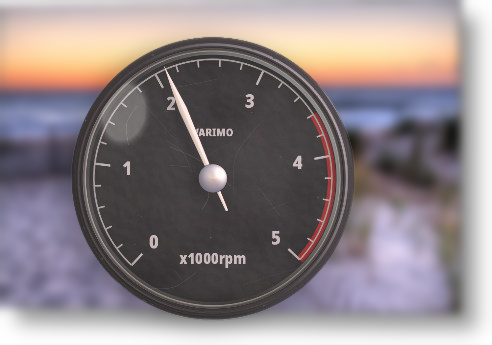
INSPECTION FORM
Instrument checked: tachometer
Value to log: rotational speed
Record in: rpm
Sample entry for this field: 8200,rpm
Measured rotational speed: 2100,rpm
